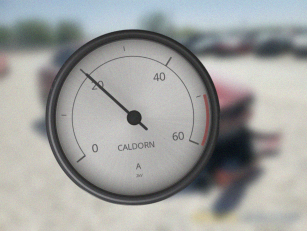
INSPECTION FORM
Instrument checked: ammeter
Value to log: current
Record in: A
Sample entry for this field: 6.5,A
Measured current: 20,A
